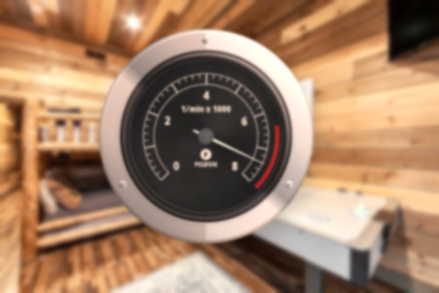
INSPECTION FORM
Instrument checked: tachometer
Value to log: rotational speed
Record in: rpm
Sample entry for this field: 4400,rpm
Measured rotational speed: 7400,rpm
